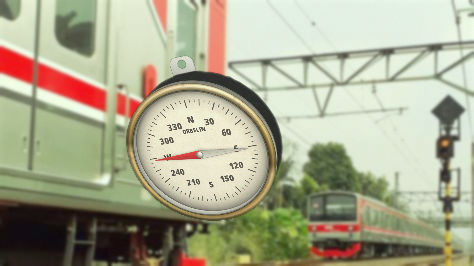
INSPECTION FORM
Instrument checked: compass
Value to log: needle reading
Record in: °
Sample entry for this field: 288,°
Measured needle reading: 270,°
